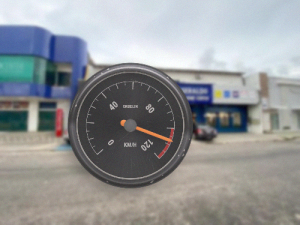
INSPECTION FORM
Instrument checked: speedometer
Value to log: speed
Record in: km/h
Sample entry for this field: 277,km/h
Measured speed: 107.5,km/h
